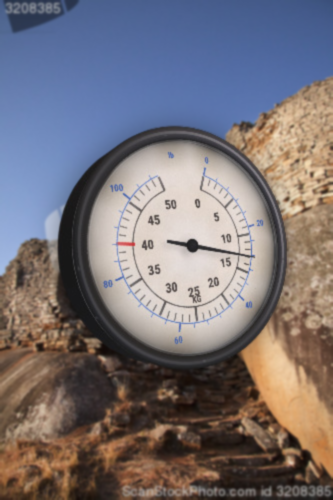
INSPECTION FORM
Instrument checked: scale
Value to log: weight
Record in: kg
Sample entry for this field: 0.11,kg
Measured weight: 13,kg
